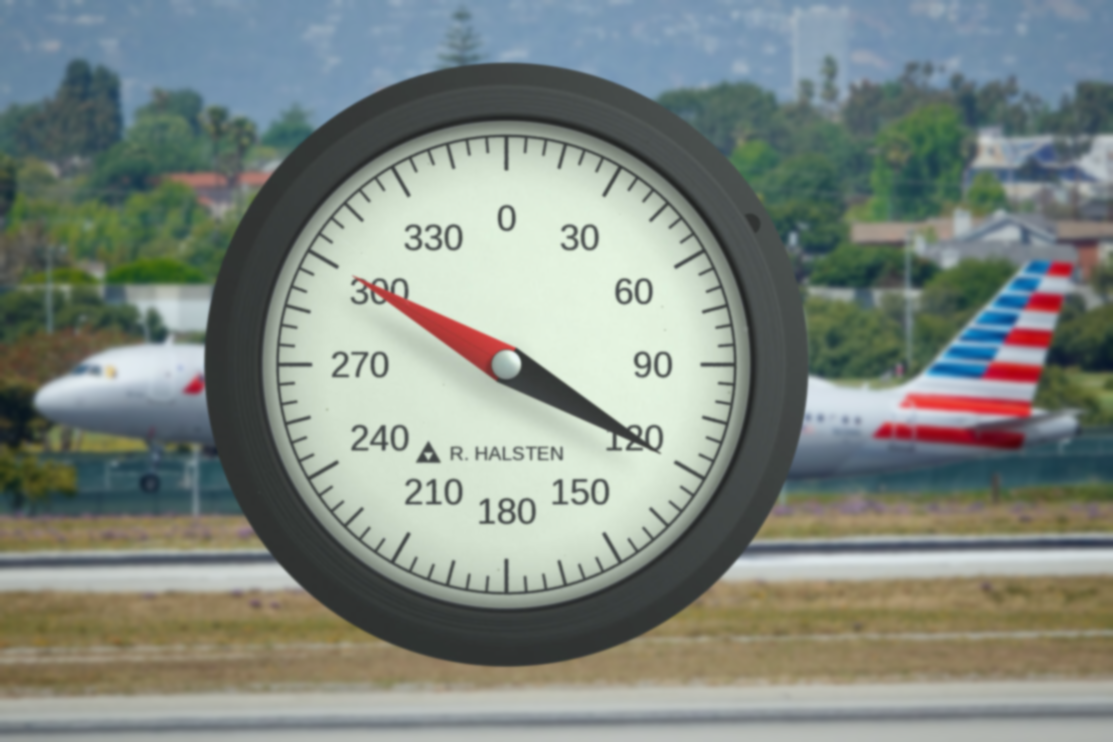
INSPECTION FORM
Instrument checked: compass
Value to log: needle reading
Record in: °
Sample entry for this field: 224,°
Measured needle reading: 300,°
